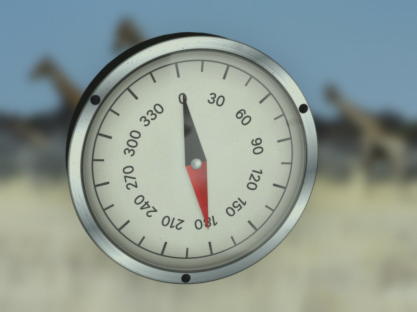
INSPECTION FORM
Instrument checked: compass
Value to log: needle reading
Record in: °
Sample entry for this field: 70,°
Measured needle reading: 180,°
